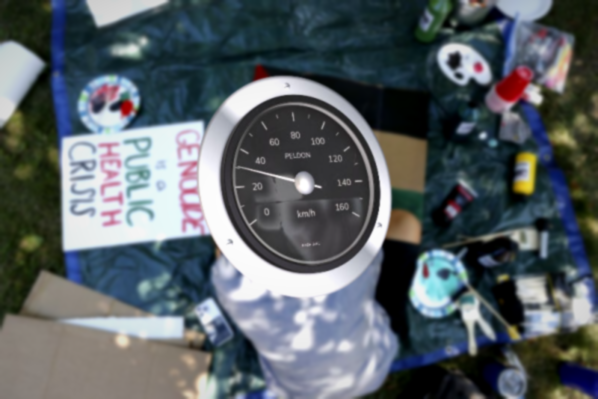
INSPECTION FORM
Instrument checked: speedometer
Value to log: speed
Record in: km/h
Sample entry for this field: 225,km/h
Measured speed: 30,km/h
